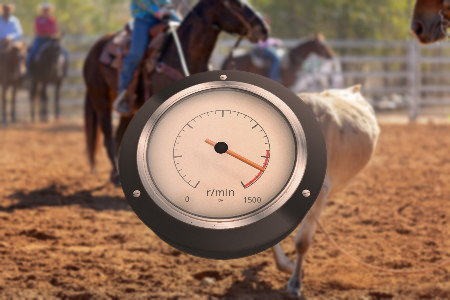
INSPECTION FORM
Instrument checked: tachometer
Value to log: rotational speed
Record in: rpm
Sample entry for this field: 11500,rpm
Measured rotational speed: 1350,rpm
